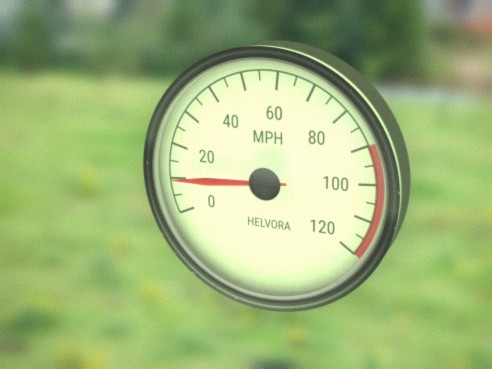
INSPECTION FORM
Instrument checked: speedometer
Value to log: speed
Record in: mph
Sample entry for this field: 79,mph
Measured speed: 10,mph
